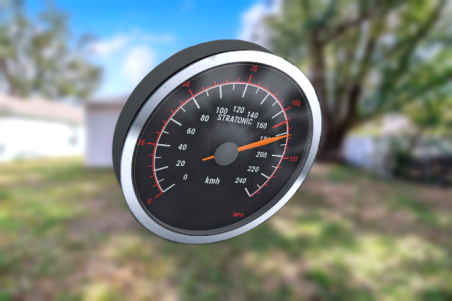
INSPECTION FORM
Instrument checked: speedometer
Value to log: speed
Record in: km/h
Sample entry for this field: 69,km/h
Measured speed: 180,km/h
